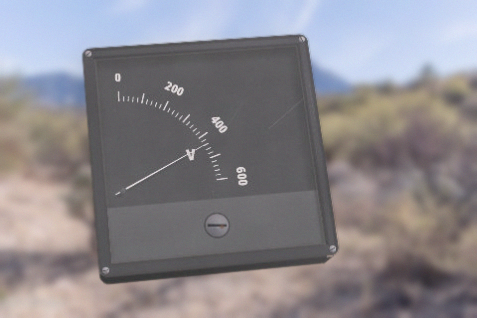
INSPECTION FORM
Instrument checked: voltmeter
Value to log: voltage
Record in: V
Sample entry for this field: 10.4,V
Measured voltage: 440,V
